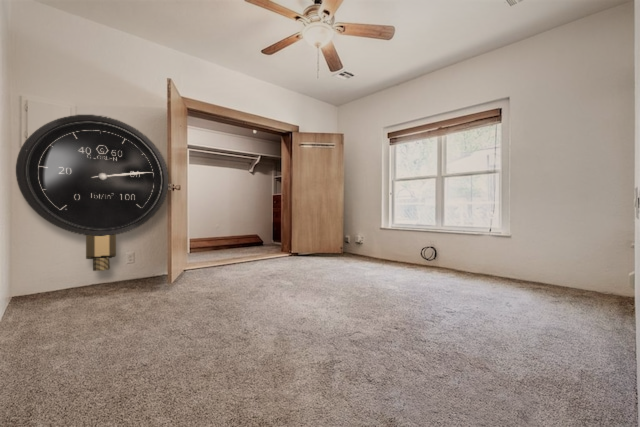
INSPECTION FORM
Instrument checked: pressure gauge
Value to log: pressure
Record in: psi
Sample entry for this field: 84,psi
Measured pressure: 80,psi
